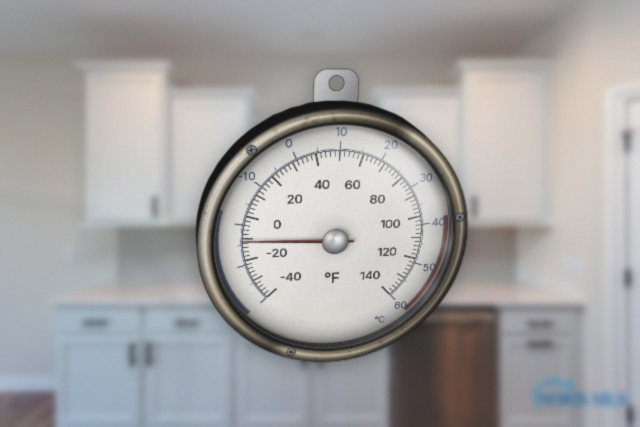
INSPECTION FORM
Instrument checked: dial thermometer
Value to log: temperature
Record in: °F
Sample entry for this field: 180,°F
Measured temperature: -10,°F
